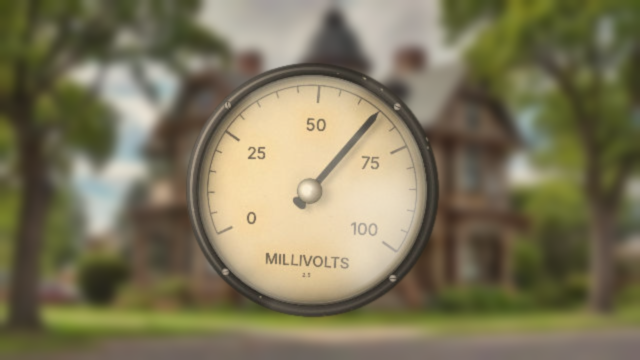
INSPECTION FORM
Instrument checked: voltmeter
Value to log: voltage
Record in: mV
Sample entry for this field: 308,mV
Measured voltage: 65,mV
